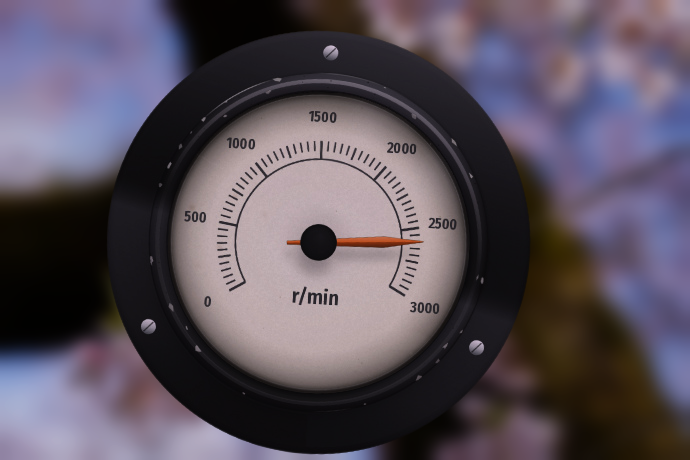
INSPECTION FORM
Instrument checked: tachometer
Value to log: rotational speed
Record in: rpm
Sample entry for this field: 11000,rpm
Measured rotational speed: 2600,rpm
